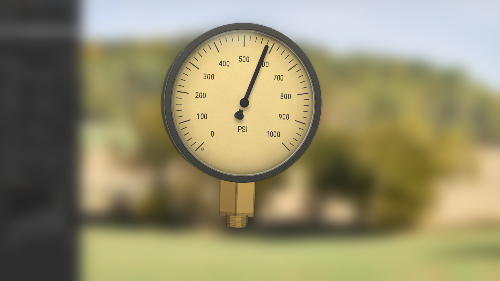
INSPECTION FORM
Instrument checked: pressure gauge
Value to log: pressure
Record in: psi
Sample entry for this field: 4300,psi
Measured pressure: 580,psi
